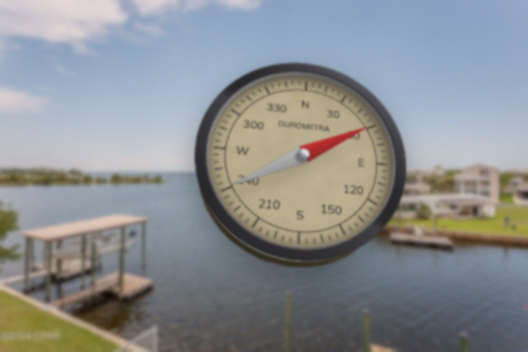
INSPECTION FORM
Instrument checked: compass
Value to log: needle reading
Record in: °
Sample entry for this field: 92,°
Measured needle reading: 60,°
